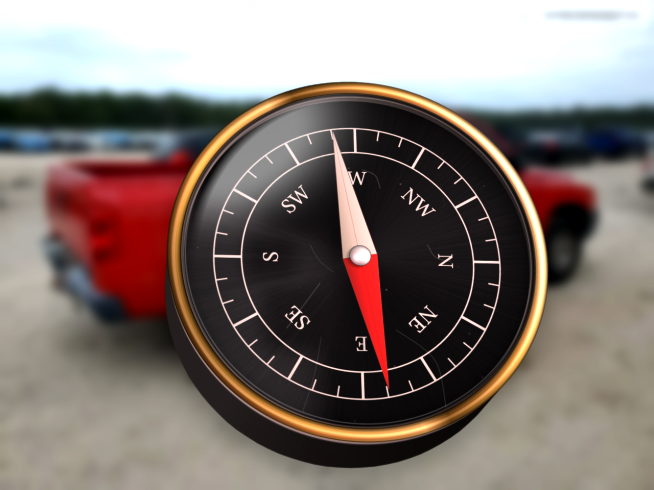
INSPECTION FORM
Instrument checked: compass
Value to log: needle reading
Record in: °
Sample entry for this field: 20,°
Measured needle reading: 80,°
